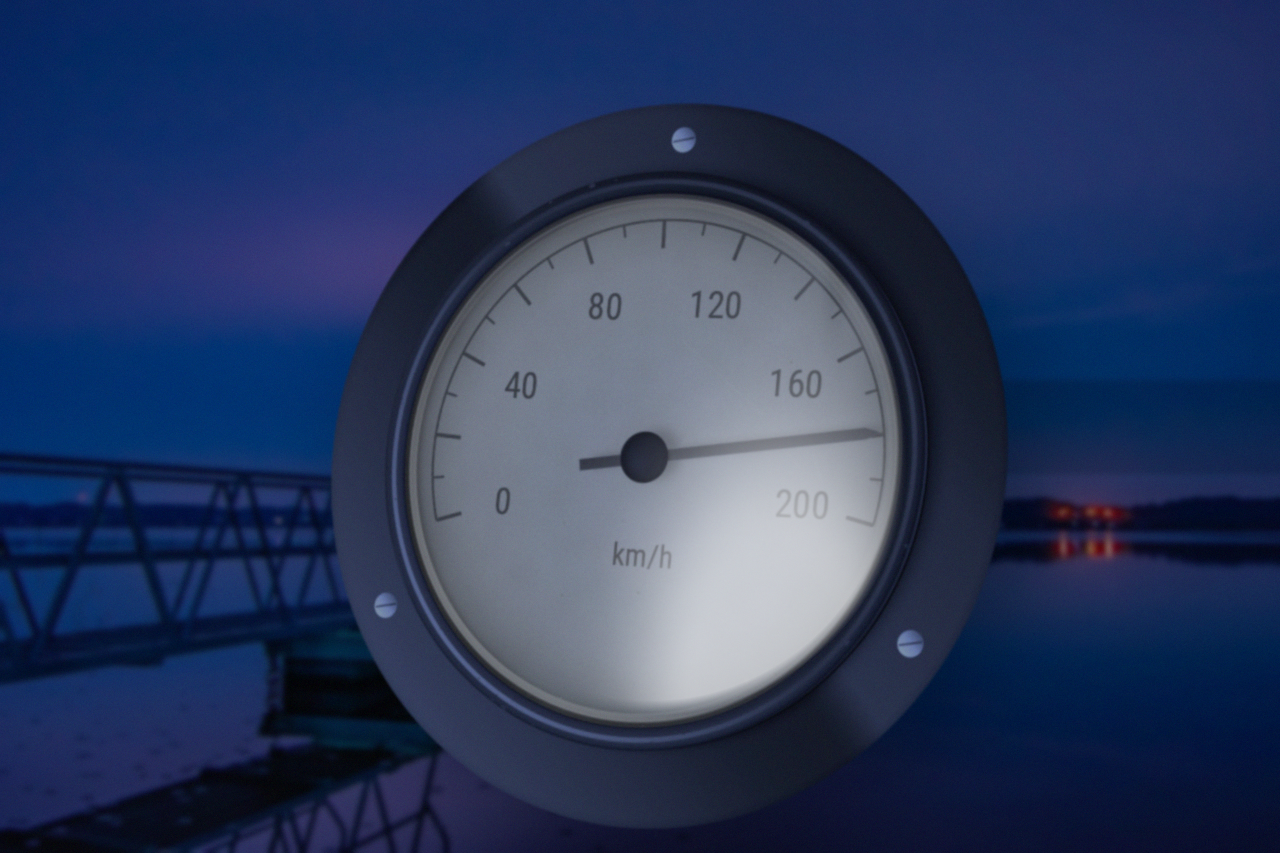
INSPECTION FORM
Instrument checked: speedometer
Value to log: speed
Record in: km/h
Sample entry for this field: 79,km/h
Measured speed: 180,km/h
